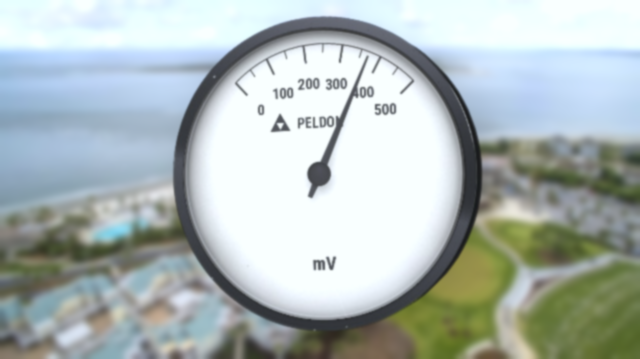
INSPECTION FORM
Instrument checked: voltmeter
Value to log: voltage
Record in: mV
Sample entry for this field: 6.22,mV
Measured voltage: 375,mV
